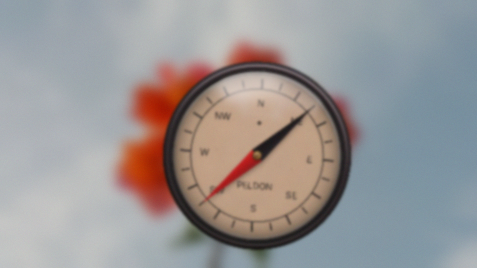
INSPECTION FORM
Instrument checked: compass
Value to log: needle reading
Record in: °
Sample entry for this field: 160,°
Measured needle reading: 225,°
